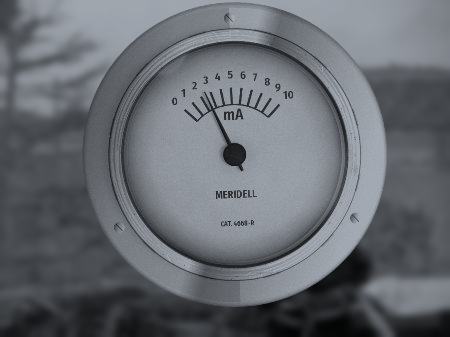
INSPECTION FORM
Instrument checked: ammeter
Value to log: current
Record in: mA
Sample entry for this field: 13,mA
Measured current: 2.5,mA
